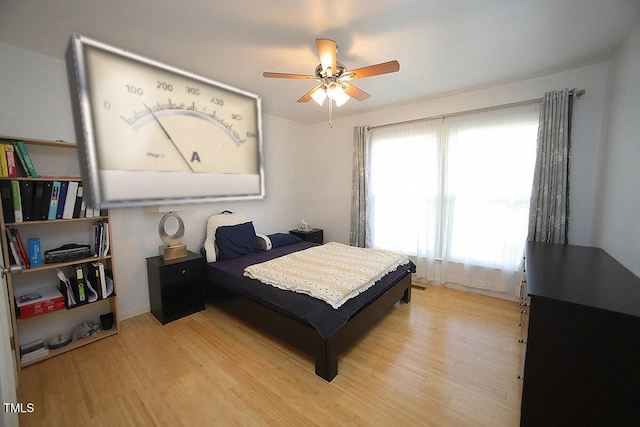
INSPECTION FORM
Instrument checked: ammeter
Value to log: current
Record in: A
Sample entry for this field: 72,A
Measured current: 100,A
